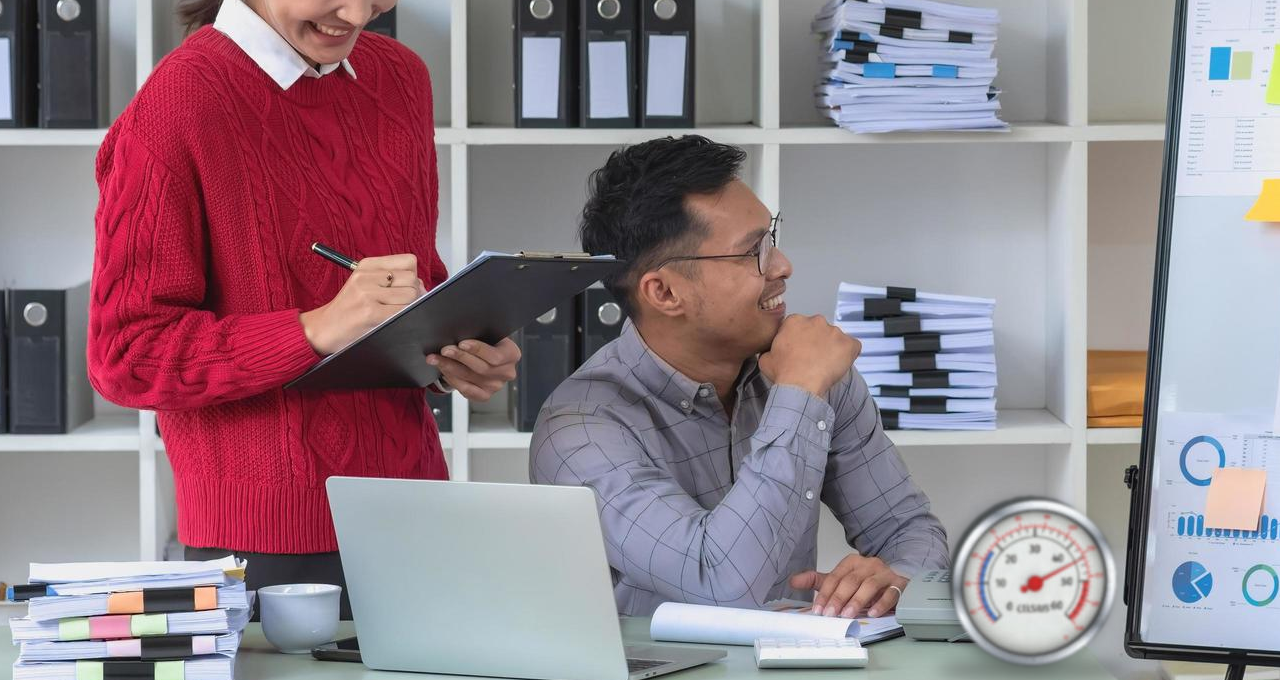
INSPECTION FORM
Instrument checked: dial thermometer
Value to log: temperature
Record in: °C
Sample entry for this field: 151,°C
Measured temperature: 44,°C
